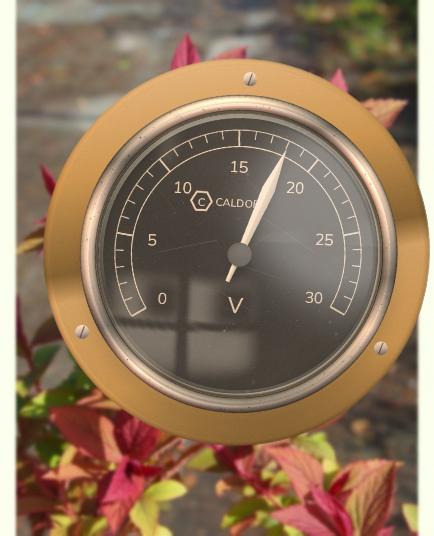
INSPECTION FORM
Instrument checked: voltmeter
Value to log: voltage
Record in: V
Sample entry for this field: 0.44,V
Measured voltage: 18,V
